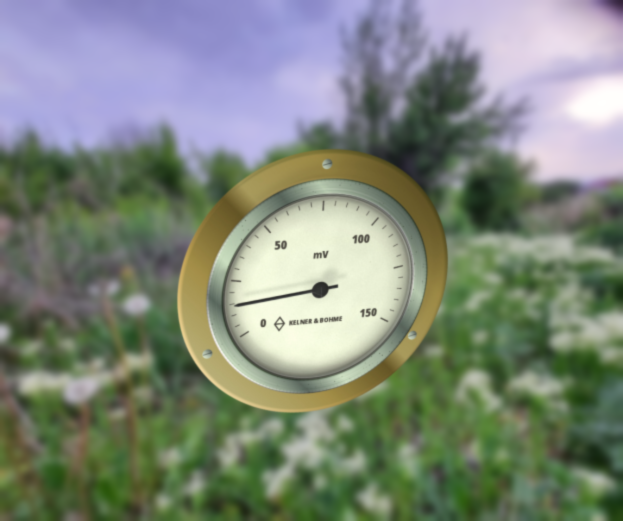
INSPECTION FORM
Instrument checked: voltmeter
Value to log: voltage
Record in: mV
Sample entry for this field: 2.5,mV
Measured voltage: 15,mV
